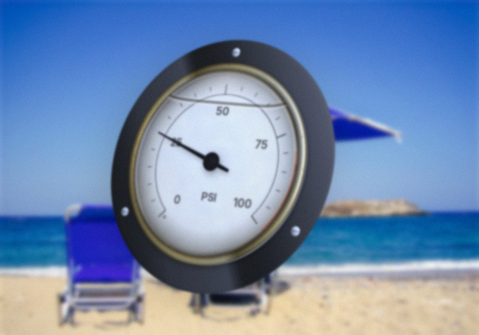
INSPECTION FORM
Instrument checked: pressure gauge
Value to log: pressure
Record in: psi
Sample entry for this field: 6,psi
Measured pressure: 25,psi
